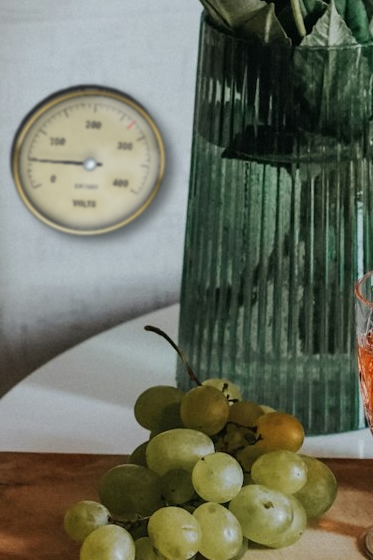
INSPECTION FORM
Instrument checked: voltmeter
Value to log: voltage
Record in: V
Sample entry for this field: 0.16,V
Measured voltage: 50,V
